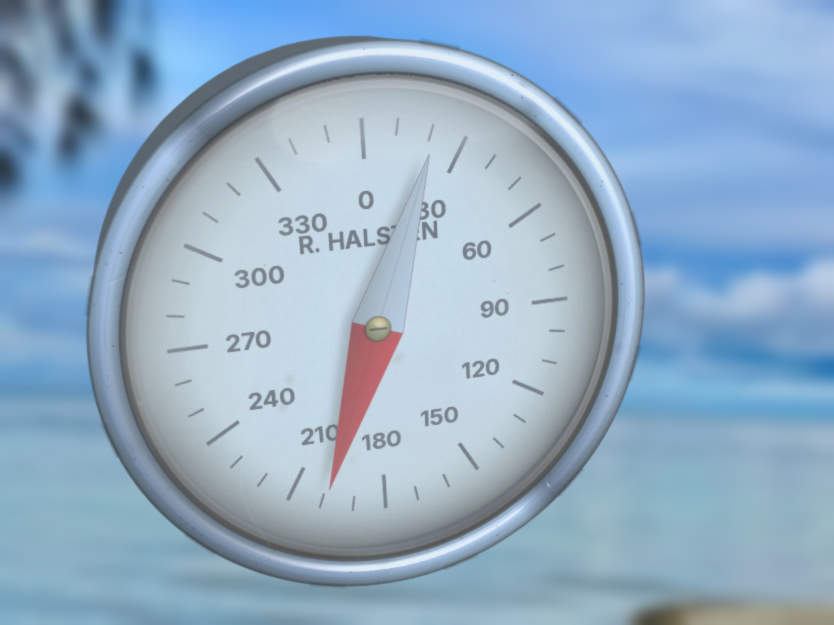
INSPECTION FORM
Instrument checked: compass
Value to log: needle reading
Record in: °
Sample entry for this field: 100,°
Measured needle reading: 200,°
